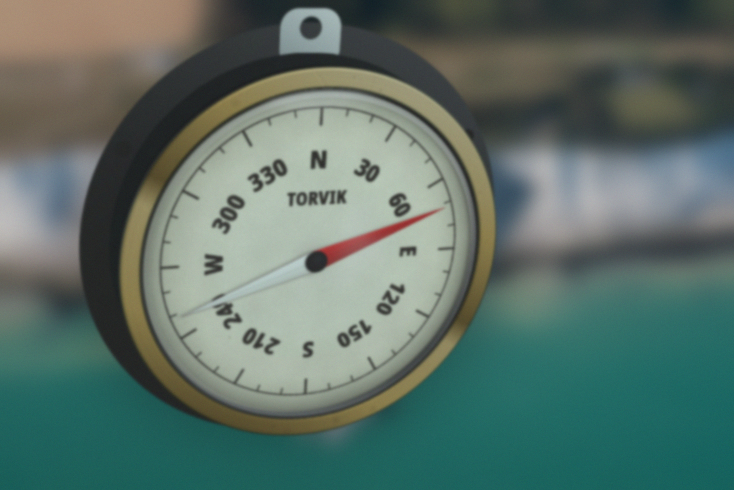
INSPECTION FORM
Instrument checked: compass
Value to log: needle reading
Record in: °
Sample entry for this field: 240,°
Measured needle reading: 70,°
